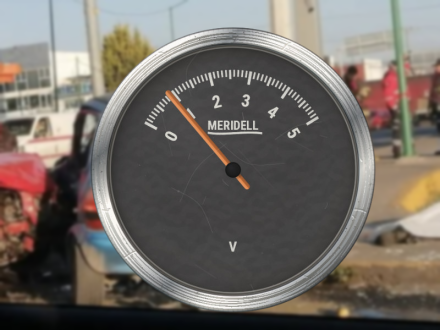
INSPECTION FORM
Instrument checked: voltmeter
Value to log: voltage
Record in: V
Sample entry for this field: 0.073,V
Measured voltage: 0.9,V
